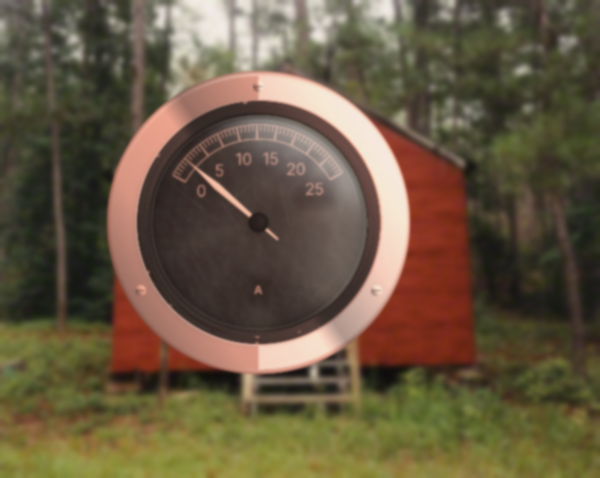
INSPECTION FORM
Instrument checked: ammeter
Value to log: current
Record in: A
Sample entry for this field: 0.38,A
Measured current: 2.5,A
